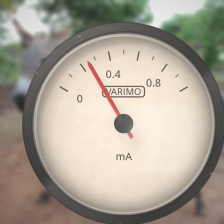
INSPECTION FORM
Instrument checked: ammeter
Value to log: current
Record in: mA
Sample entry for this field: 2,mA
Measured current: 0.25,mA
